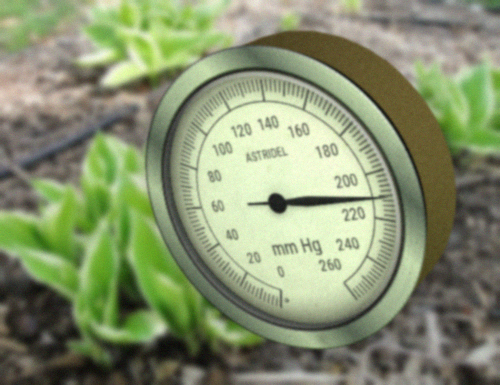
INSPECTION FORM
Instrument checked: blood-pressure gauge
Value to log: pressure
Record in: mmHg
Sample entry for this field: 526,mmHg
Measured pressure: 210,mmHg
